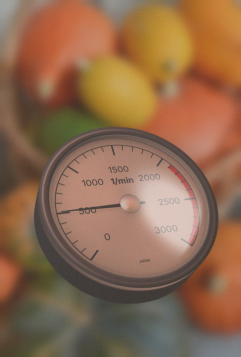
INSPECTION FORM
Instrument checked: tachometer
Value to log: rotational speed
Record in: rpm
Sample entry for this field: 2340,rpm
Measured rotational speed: 500,rpm
